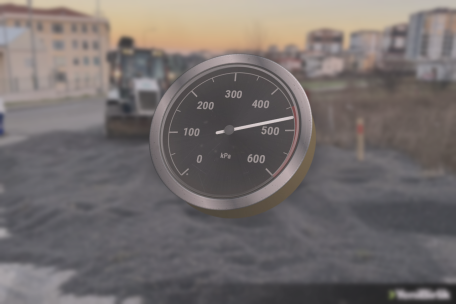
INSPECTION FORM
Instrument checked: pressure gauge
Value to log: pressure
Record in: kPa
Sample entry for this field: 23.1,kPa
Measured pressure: 475,kPa
